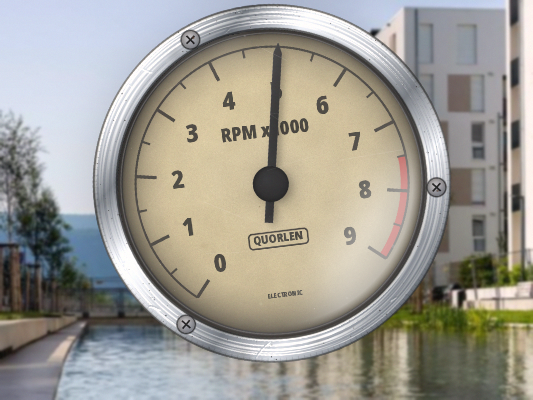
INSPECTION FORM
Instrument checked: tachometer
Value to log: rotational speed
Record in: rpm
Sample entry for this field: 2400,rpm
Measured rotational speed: 5000,rpm
